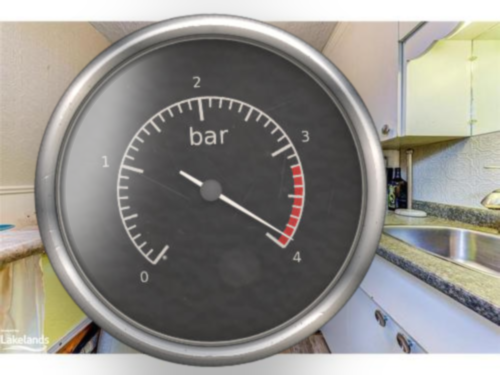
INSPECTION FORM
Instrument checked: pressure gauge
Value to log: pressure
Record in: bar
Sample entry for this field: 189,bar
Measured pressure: 3.9,bar
